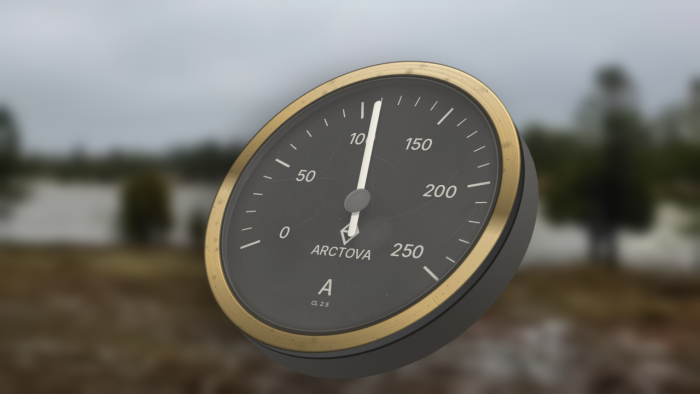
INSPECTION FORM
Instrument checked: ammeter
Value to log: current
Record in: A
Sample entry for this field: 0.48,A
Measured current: 110,A
